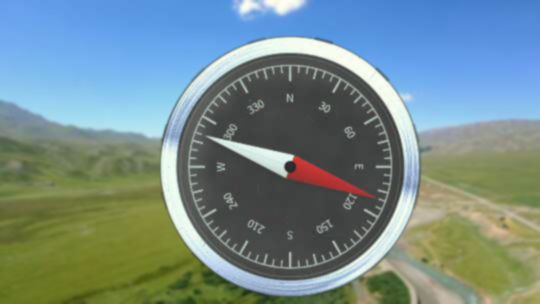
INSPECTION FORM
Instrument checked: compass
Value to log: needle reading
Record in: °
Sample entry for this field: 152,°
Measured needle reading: 110,°
